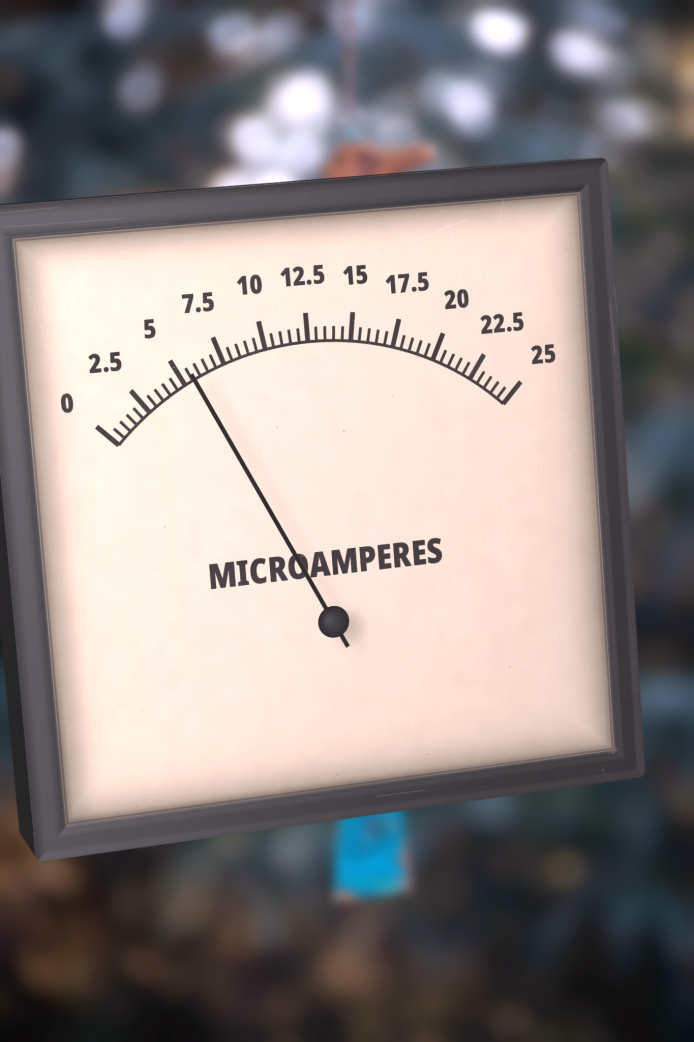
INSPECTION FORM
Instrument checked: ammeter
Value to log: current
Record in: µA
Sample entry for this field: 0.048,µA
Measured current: 5.5,µA
